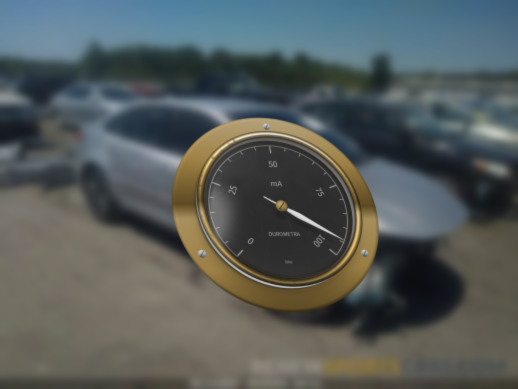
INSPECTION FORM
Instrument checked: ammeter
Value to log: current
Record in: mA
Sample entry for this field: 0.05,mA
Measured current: 95,mA
